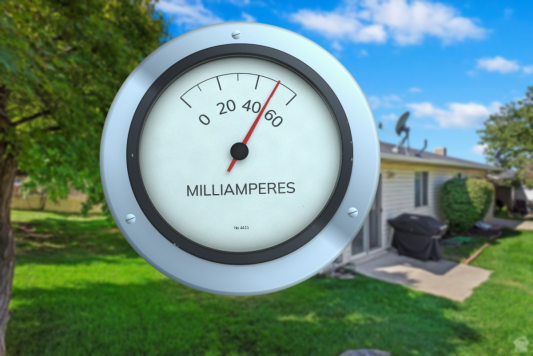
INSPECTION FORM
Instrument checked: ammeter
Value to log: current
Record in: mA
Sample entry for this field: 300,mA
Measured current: 50,mA
